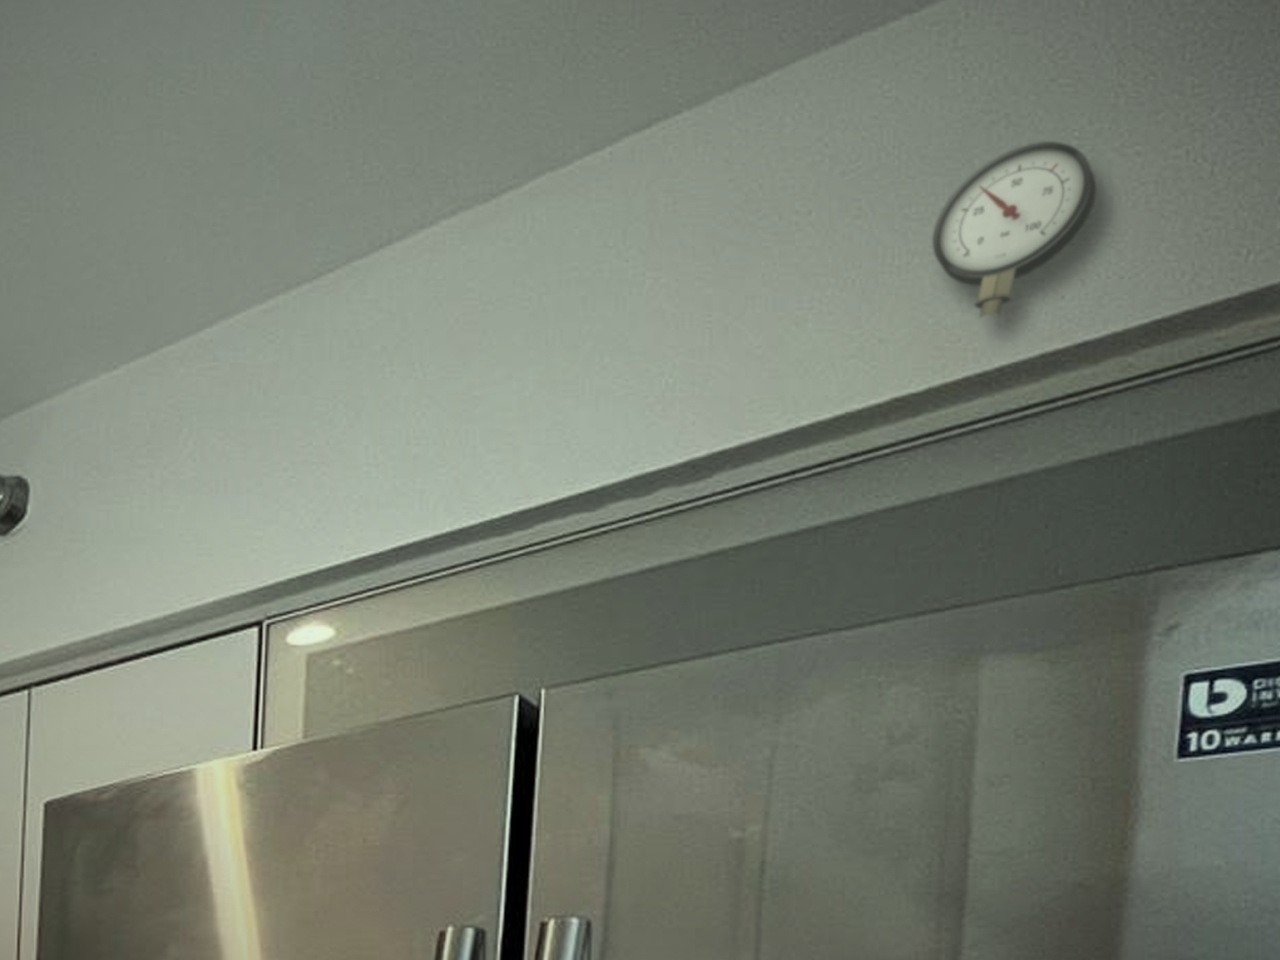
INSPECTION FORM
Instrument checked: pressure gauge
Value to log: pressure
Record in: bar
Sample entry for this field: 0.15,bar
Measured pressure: 35,bar
